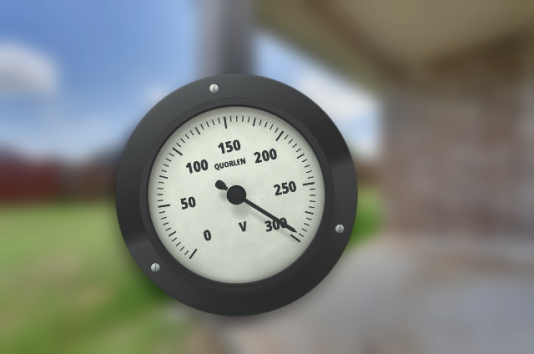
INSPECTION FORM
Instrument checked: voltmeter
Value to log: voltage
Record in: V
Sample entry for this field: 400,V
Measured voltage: 295,V
